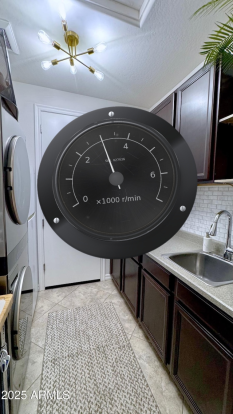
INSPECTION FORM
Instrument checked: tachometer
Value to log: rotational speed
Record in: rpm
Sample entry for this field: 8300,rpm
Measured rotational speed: 3000,rpm
